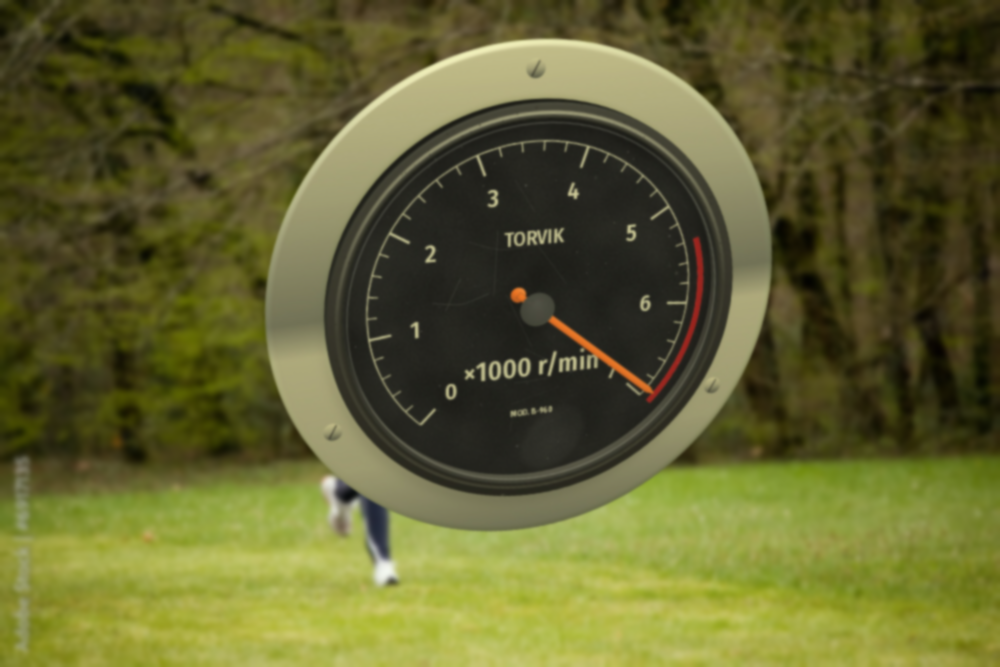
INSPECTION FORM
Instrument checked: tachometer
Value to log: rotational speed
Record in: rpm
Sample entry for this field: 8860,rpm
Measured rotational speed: 6900,rpm
